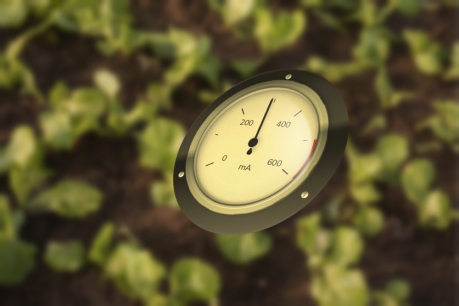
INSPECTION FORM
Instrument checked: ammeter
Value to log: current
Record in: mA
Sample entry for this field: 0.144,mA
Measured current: 300,mA
